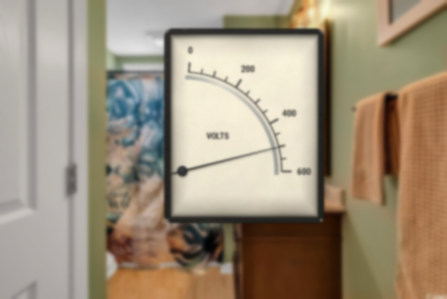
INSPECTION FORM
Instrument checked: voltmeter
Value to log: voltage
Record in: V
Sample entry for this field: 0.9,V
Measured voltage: 500,V
